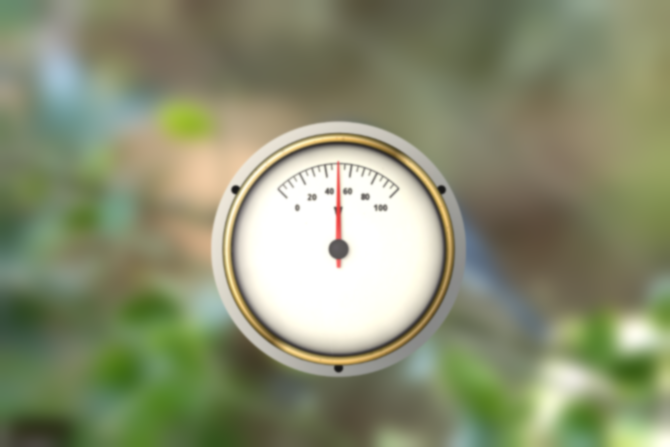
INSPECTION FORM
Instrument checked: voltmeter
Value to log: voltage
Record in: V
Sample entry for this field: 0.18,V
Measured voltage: 50,V
